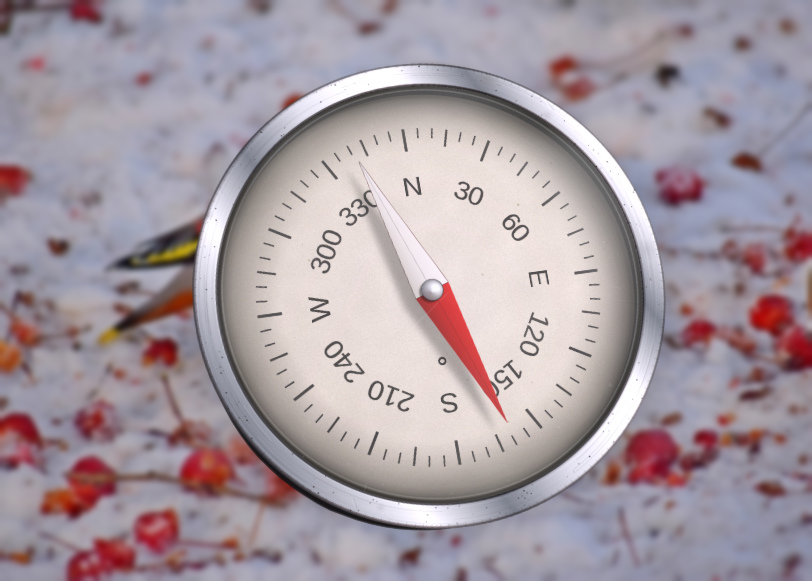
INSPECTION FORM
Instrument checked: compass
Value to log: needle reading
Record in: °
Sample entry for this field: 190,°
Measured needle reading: 160,°
